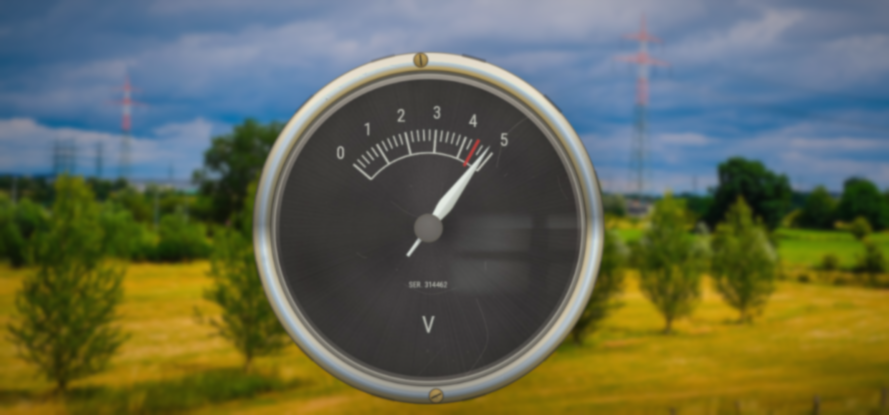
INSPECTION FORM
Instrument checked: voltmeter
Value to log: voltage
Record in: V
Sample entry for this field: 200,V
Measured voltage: 4.8,V
